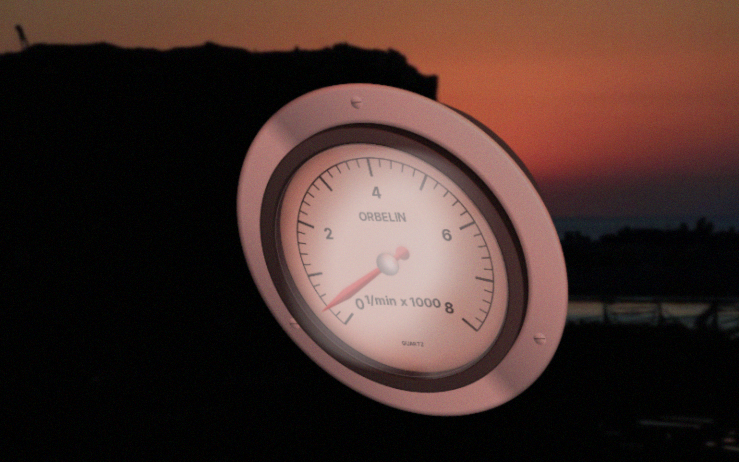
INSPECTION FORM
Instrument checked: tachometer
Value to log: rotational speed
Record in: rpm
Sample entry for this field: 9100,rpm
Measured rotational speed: 400,rpm
